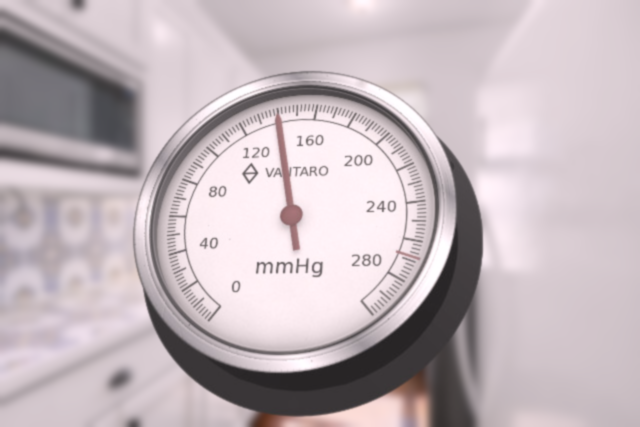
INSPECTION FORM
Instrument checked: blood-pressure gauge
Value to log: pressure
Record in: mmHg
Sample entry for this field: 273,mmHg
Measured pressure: 140,mmHg
